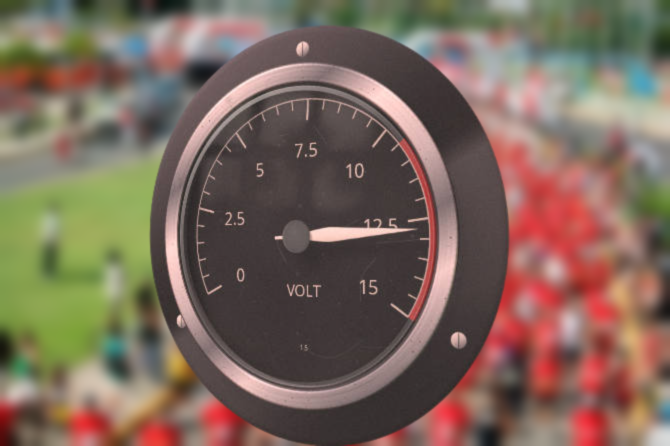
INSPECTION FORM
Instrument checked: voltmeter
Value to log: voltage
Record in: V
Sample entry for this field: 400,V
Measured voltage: 12.75,V
